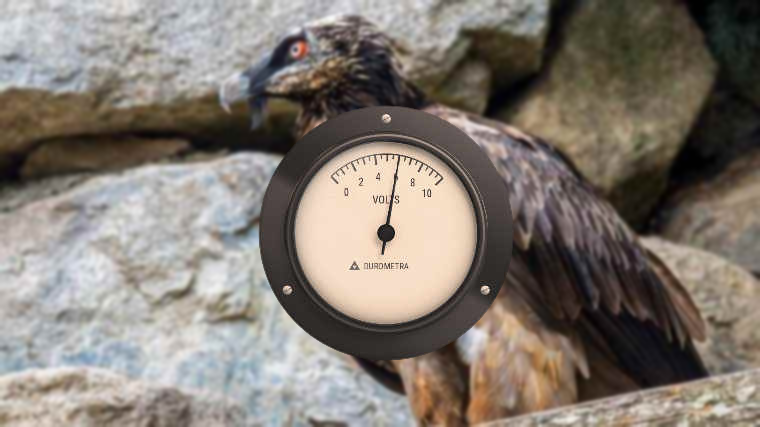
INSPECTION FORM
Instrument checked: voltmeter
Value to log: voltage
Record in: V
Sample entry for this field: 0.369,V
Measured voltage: 6,V
